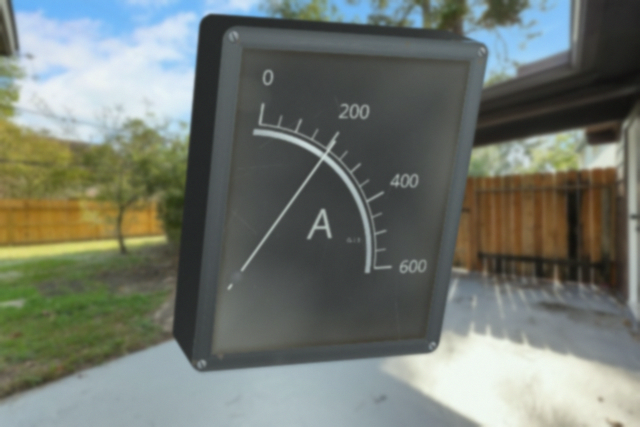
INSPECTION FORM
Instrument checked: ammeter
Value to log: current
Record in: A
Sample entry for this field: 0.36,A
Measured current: 200,A
